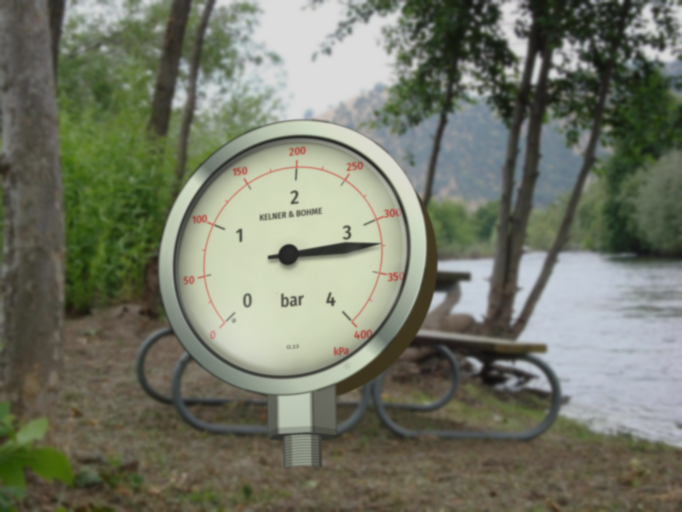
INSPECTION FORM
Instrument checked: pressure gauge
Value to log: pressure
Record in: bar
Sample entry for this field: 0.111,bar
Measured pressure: 3.25,bar
